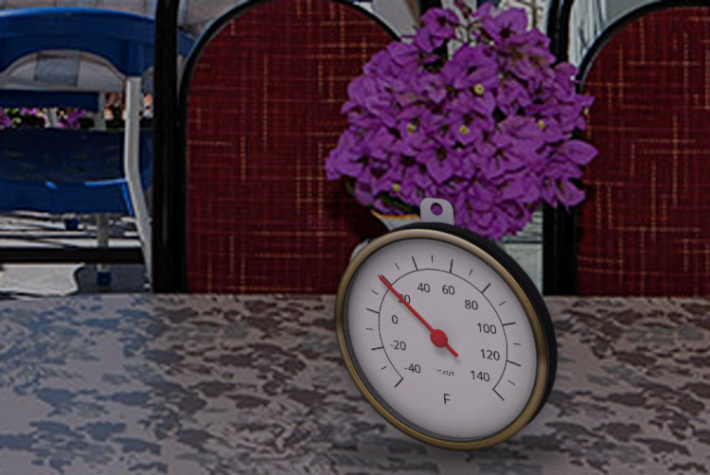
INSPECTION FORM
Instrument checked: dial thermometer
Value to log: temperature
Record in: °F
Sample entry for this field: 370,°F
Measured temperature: 20,°F
